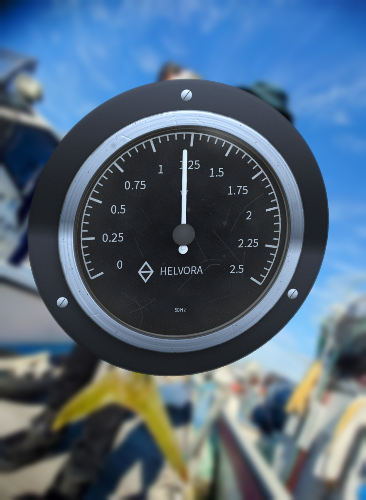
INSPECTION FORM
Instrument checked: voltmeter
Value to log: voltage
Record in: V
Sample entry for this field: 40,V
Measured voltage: 1.2,V
